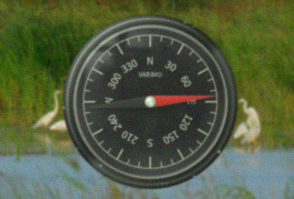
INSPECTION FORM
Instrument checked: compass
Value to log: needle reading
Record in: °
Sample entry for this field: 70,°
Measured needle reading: 85,°
